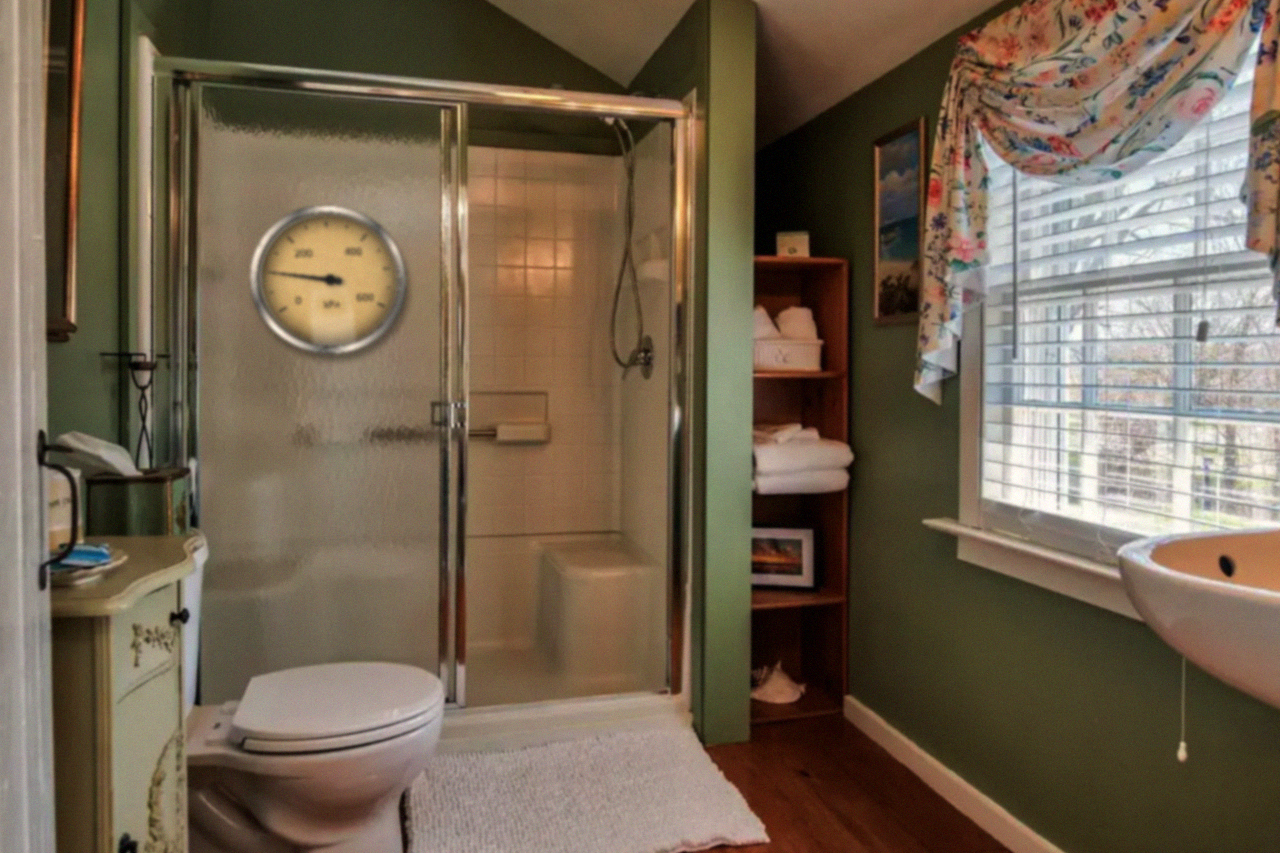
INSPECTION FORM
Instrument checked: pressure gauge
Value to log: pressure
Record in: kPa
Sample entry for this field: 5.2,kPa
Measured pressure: 100,kPa
